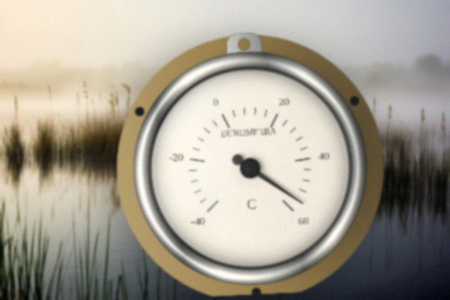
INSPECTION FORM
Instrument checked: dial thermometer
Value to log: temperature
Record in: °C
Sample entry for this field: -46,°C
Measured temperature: 56,°C
